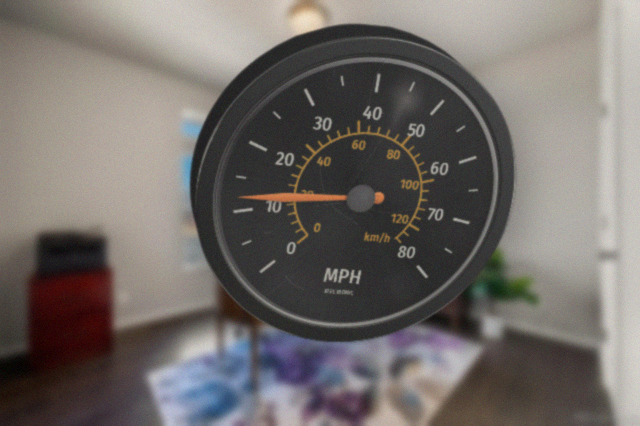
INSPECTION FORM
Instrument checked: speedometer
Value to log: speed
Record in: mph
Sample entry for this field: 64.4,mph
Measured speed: 12.5,mph
